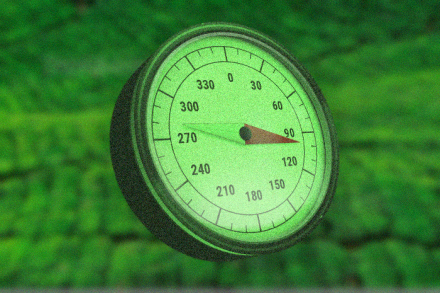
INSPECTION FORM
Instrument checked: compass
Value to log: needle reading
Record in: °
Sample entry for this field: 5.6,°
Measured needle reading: 100,°
